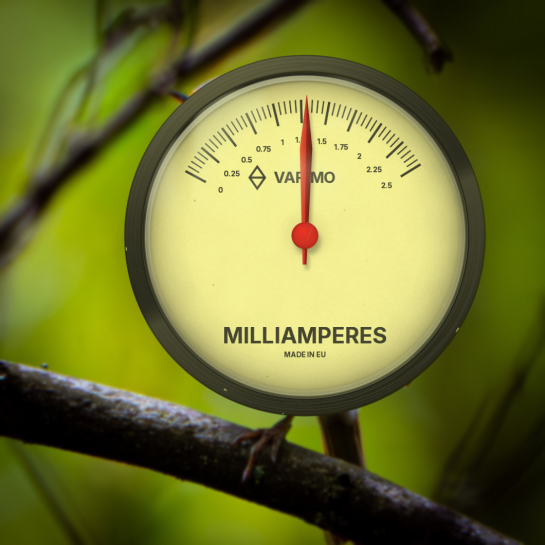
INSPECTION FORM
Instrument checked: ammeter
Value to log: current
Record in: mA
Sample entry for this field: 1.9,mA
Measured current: 1.3,mA
